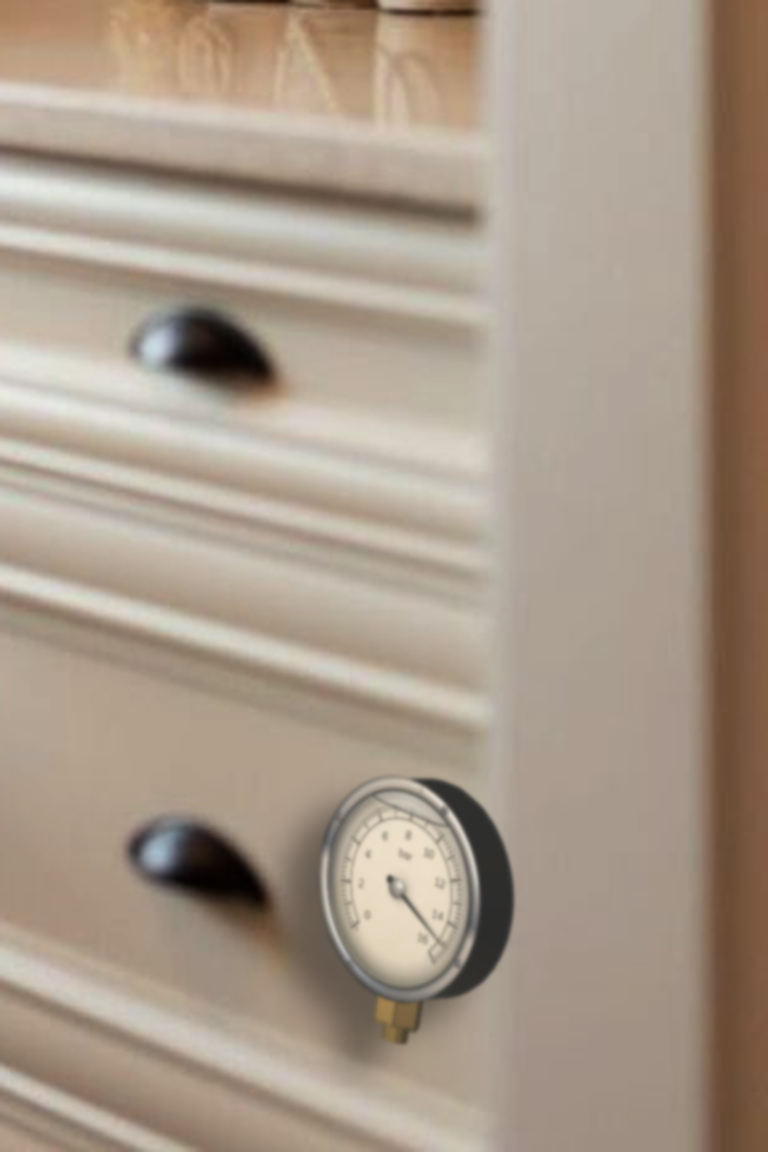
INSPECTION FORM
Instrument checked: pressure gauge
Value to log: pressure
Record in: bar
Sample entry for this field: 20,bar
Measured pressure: 15,bar
